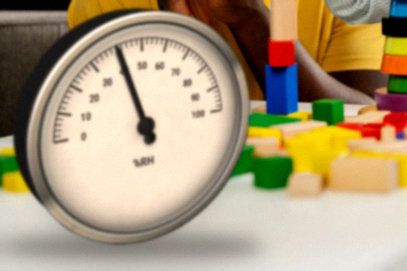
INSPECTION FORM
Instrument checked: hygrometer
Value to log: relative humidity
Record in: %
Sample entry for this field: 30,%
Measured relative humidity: 40,%
